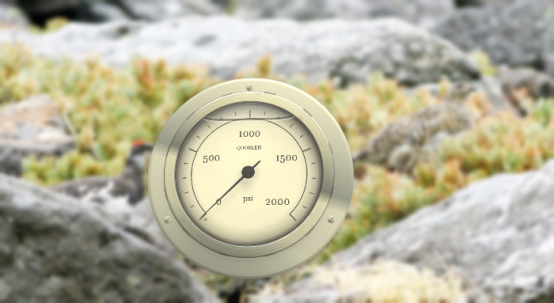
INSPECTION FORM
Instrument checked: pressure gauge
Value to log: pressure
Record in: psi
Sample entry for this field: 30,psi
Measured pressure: 0,psi
